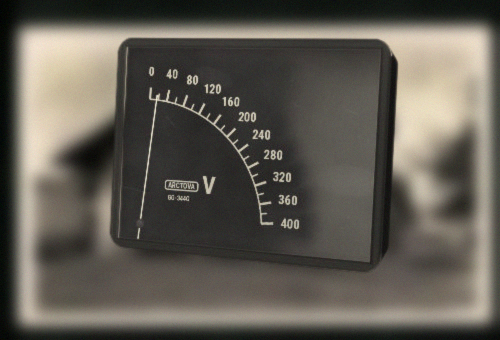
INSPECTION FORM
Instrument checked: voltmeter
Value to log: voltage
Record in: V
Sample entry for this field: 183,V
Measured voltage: 20,V
